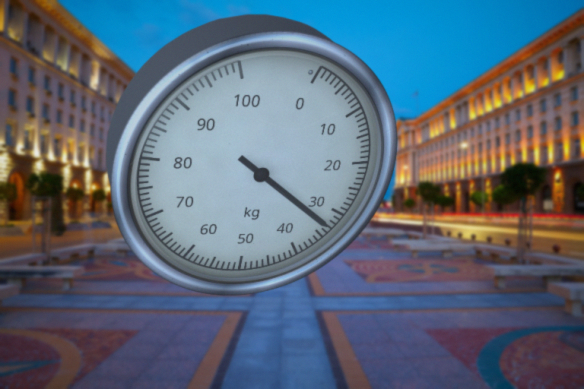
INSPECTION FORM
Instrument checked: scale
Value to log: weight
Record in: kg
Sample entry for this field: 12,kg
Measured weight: 33,kg
